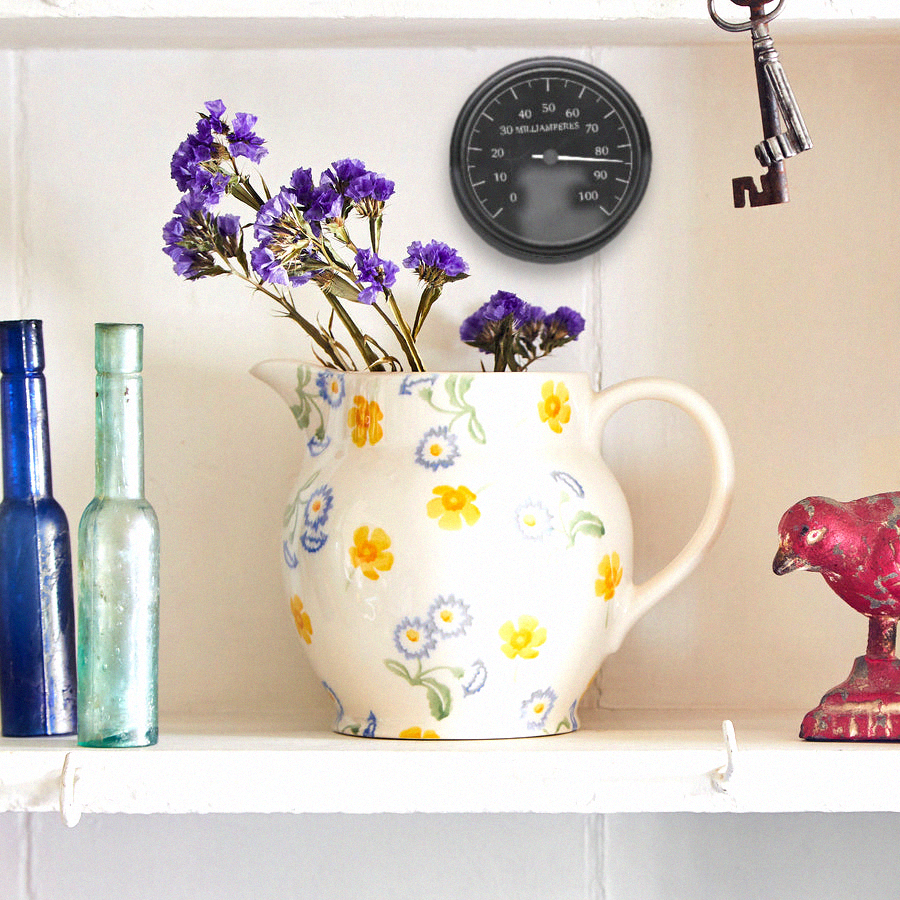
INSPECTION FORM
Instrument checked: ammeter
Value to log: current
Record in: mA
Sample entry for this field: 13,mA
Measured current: 85,mA
